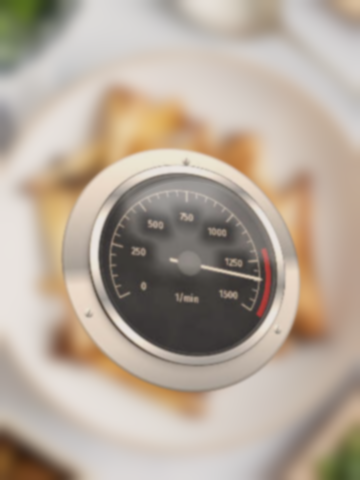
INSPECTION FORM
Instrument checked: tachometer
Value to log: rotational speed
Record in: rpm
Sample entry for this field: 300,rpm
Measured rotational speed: 1350,rpm
